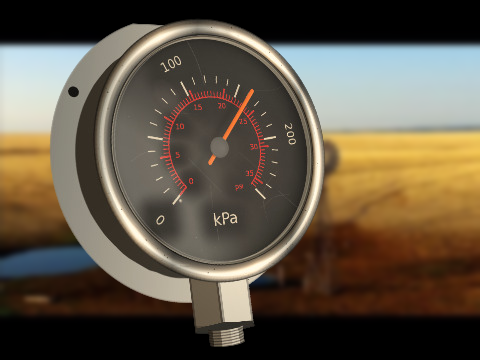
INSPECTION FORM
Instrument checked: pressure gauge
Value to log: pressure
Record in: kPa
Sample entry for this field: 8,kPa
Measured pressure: 160,kPa
